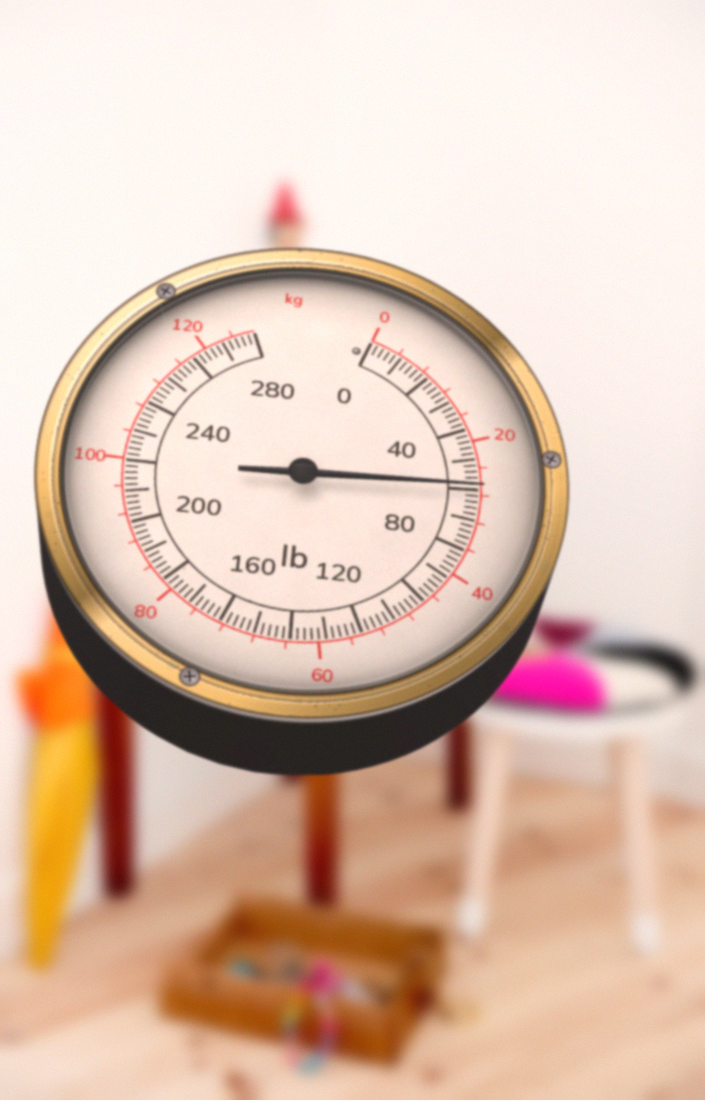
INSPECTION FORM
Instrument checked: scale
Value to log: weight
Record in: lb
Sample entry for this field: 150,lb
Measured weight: 60,lb
